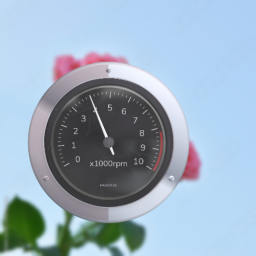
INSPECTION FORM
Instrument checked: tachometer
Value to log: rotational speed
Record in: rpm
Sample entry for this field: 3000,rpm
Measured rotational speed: 4000,rpm
